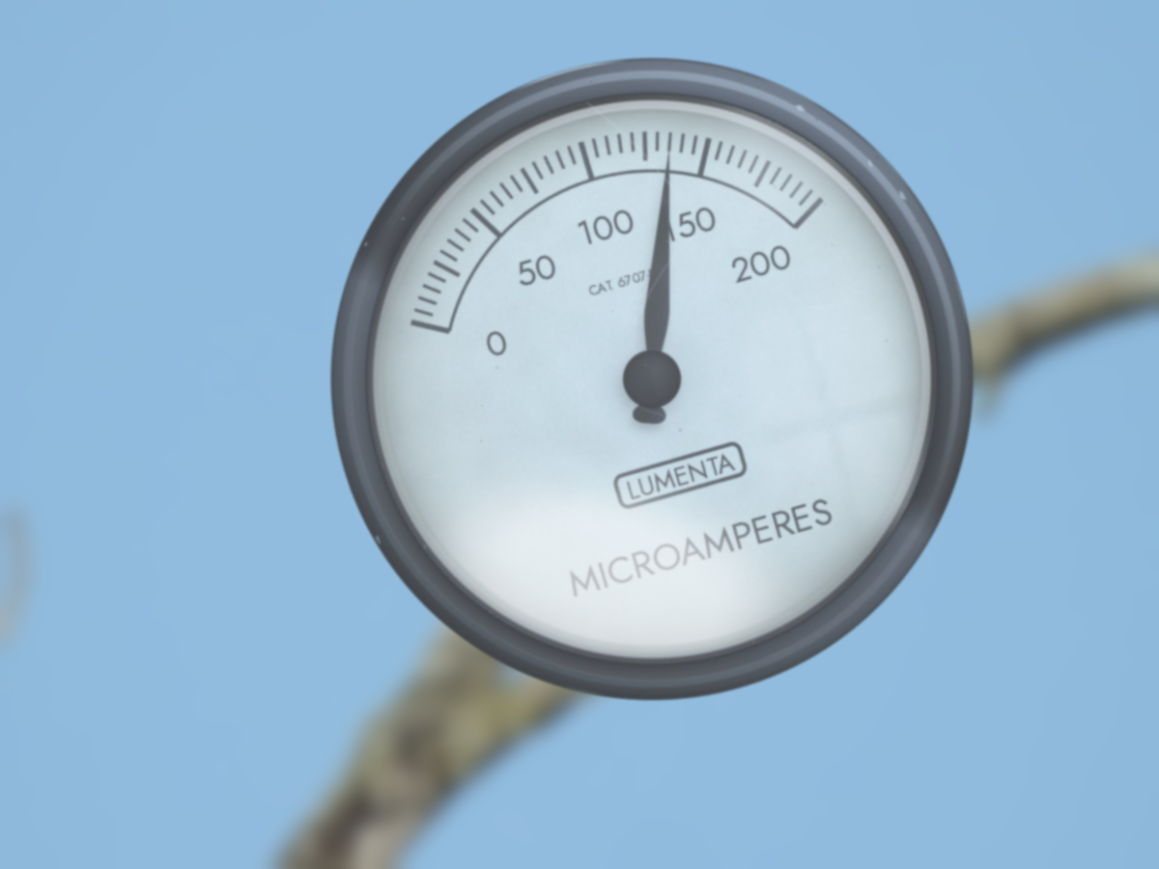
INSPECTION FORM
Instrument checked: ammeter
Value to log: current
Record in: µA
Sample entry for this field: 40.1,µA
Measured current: 135,µA
